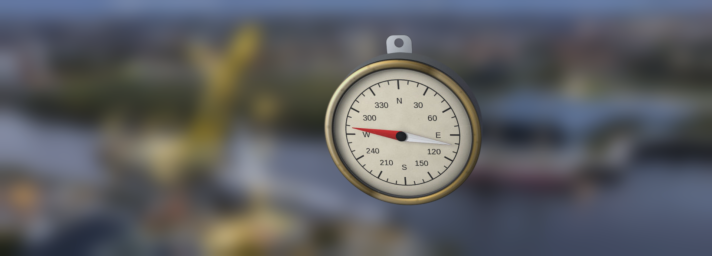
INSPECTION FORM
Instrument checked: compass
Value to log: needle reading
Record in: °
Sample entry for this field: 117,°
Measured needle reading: 280,°
